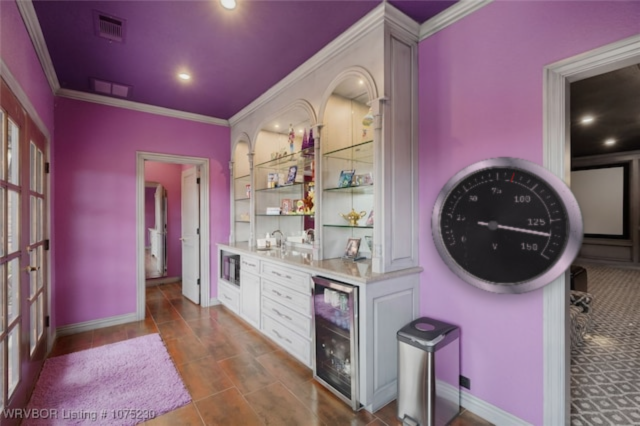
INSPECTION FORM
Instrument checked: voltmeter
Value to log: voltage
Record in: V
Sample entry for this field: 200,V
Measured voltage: 135,V
